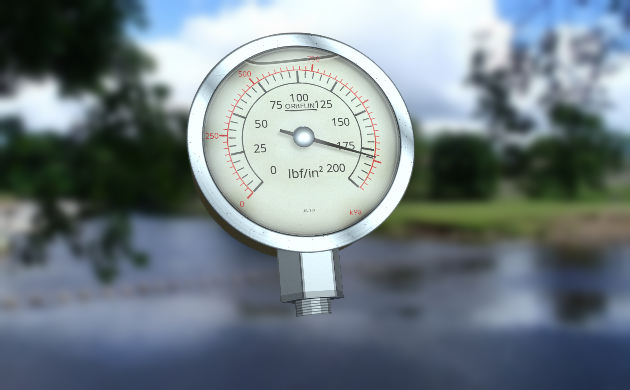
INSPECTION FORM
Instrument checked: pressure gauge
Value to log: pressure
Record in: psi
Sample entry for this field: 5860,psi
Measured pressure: 180,psi
